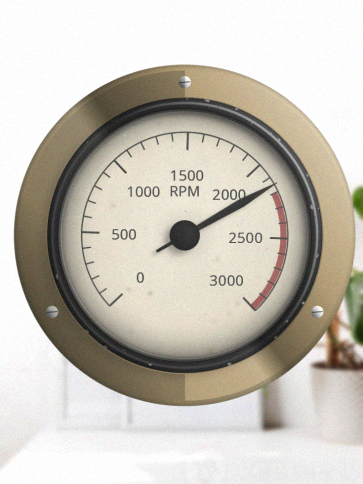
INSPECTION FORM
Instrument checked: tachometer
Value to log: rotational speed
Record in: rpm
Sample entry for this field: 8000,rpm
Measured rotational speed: 2150,rpm
